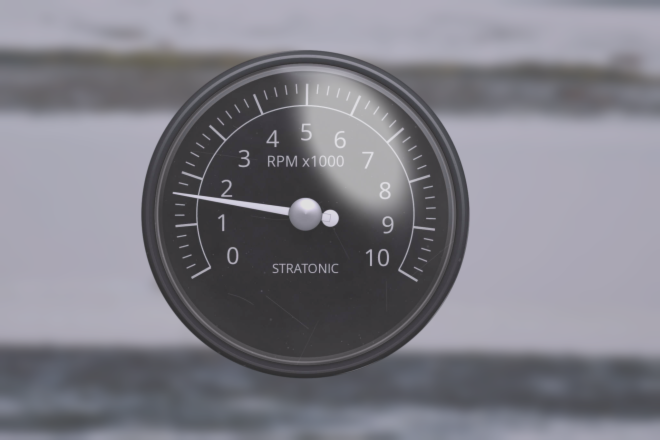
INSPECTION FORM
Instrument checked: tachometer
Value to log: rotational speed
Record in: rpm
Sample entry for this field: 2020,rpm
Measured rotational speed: 1600,rpm
